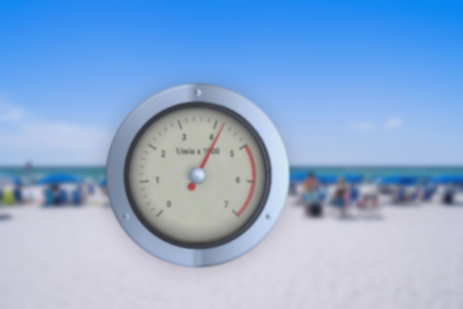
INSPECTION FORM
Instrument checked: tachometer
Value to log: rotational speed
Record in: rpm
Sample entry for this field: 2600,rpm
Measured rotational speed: 4200,rpm
